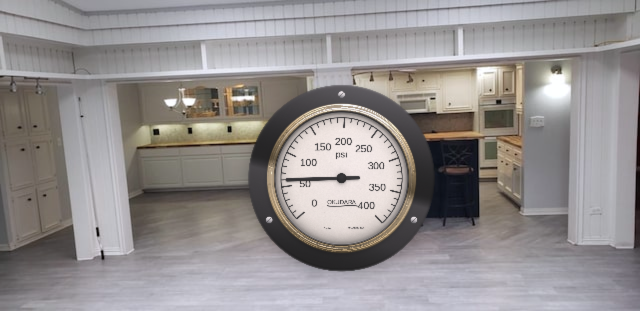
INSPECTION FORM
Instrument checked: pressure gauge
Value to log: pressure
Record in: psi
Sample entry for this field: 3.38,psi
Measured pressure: 60,psi
